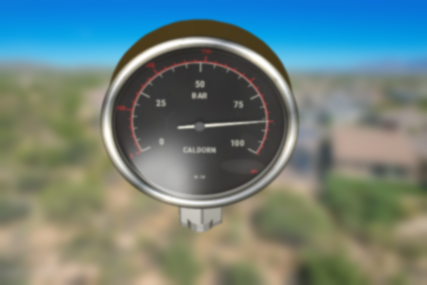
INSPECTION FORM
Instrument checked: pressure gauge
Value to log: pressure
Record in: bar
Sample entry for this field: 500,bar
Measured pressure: 85,bar
